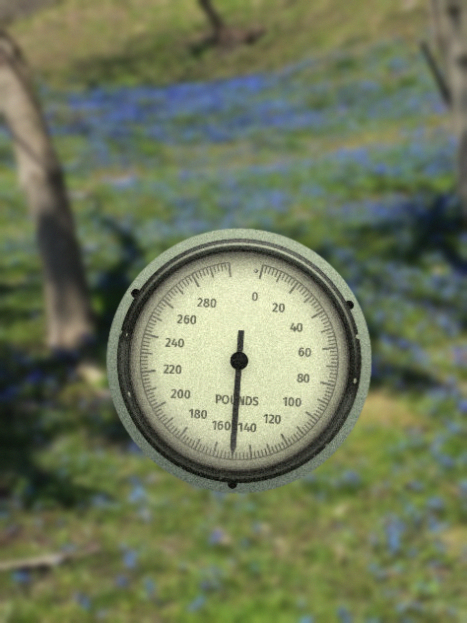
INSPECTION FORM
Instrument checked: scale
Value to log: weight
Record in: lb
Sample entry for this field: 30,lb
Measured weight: 150,lb
